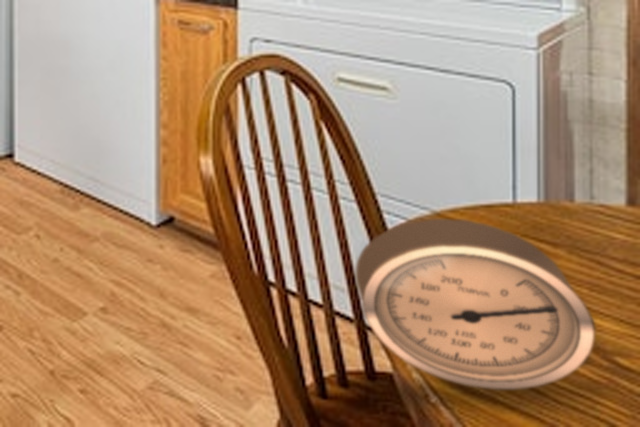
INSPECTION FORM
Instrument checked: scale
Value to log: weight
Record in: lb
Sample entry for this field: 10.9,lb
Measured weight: 20,lb
